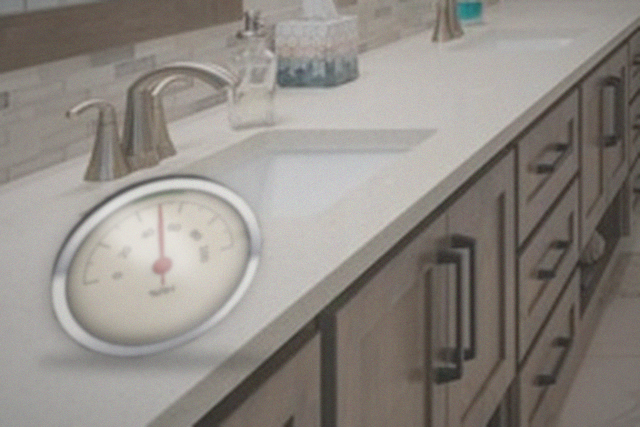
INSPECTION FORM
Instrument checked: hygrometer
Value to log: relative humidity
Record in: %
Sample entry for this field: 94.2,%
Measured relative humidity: 50,%
